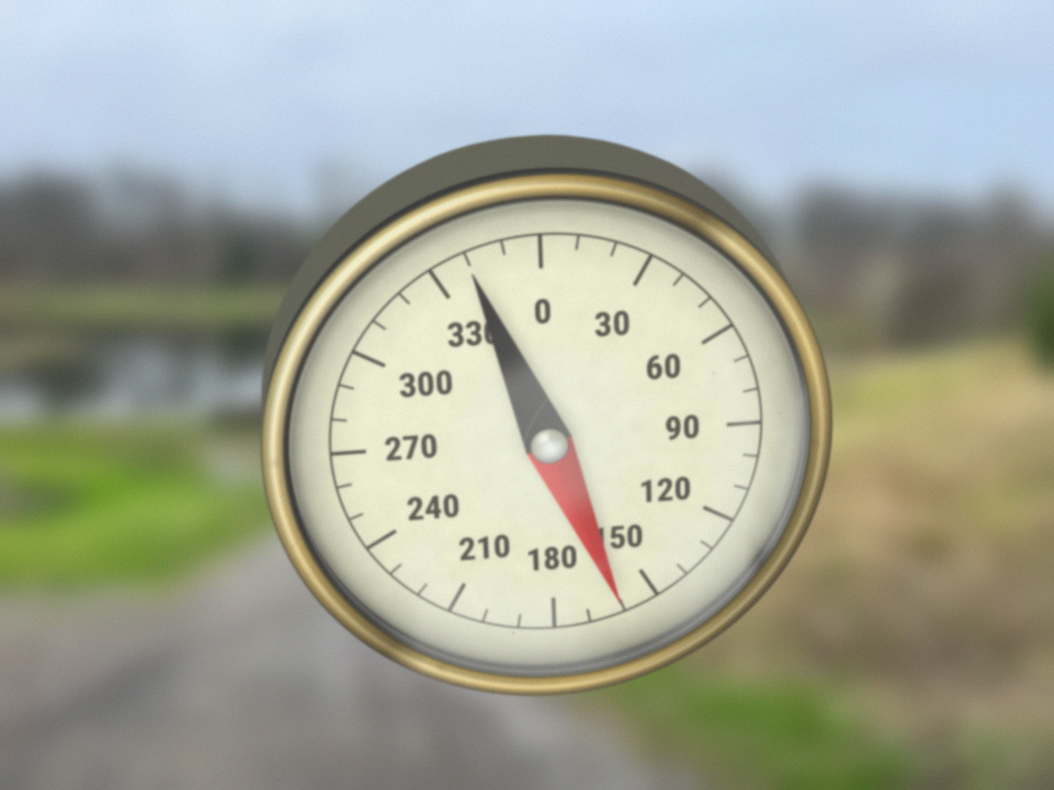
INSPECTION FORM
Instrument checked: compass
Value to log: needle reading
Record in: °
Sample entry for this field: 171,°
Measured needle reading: 160,°
